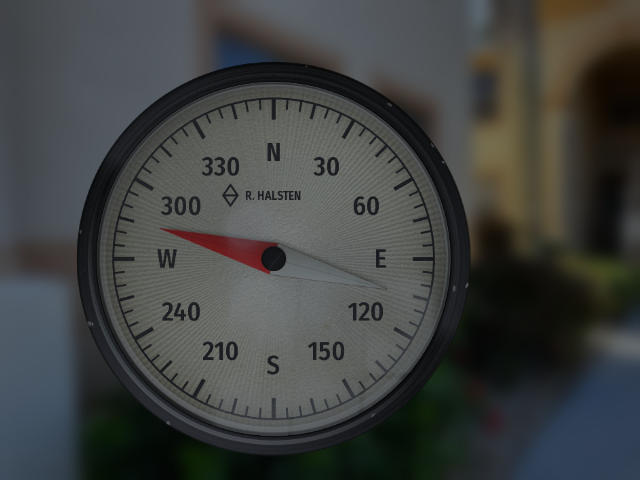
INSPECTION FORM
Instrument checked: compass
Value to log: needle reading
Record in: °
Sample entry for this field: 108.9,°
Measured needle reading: 285,°
